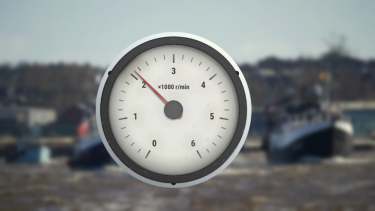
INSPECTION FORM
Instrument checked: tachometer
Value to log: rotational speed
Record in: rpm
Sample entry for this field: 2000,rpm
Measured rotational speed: 2100,rpm
